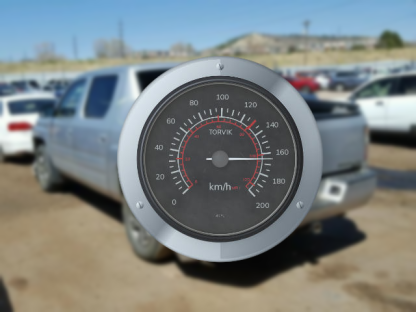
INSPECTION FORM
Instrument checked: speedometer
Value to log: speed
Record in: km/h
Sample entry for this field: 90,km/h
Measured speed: 165,km/h
